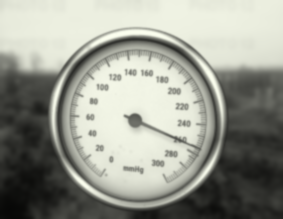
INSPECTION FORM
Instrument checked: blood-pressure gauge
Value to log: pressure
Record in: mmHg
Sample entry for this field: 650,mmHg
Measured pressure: 260,mmHg
